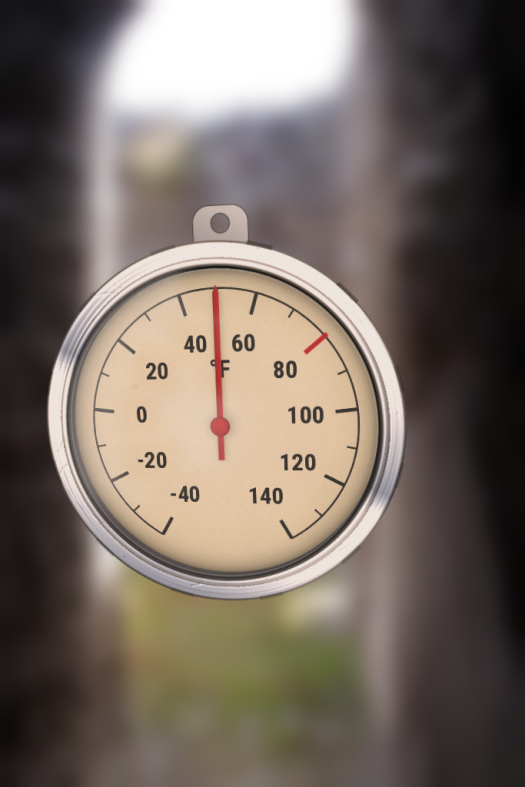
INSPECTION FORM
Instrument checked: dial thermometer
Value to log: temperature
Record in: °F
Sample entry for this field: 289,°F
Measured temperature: 50,°F
